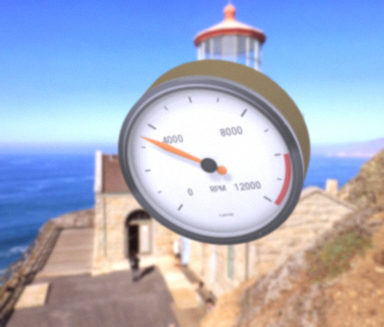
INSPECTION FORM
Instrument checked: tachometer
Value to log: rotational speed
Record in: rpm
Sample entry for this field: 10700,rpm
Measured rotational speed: 3500,rpm
